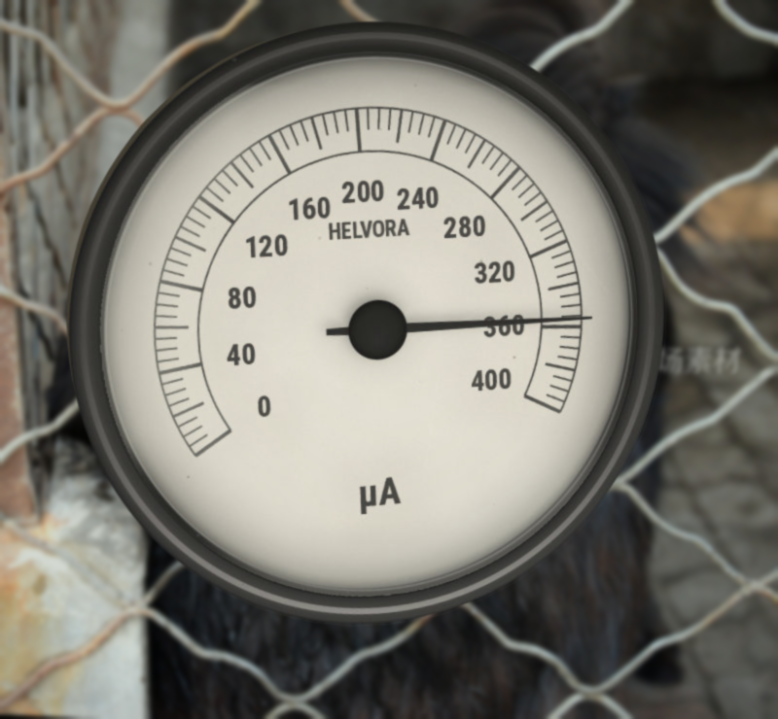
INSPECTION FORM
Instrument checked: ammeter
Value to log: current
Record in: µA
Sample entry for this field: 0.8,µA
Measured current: 355,µA
